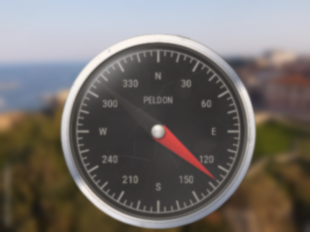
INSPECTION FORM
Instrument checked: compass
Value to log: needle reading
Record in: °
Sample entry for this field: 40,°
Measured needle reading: 130,°
